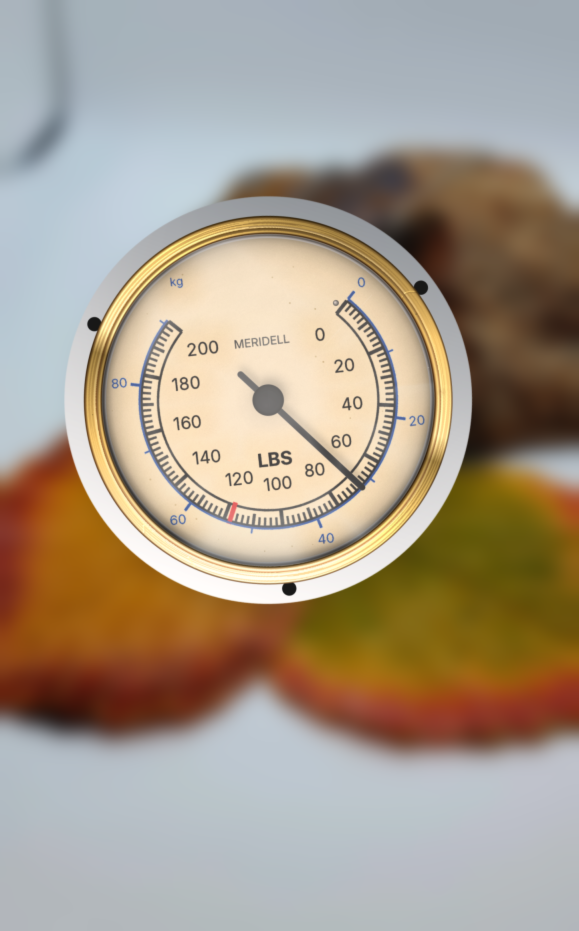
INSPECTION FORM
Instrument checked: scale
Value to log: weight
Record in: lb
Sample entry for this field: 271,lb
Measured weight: 70,lb
